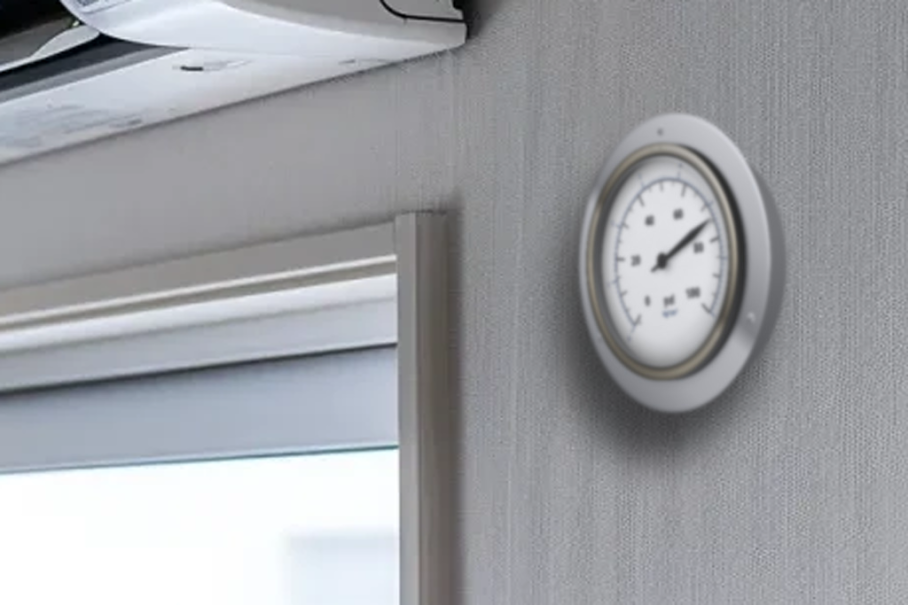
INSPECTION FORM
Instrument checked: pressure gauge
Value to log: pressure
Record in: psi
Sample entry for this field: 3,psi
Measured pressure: 75,psi
